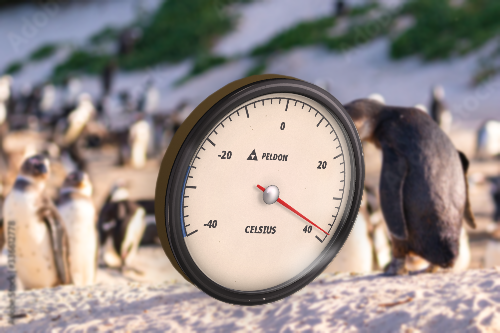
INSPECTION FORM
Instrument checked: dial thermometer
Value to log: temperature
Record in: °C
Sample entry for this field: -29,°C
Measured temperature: 38,°C
